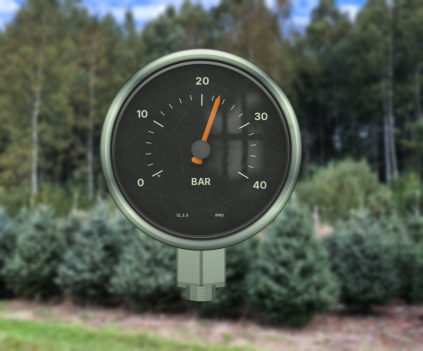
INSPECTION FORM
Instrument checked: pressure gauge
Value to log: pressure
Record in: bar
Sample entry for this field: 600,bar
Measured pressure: 23,bar
